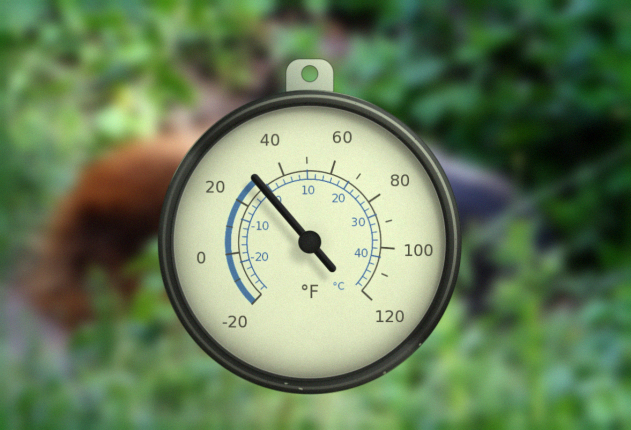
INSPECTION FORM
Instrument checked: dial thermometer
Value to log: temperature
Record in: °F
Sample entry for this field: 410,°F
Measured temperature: 30,°F
